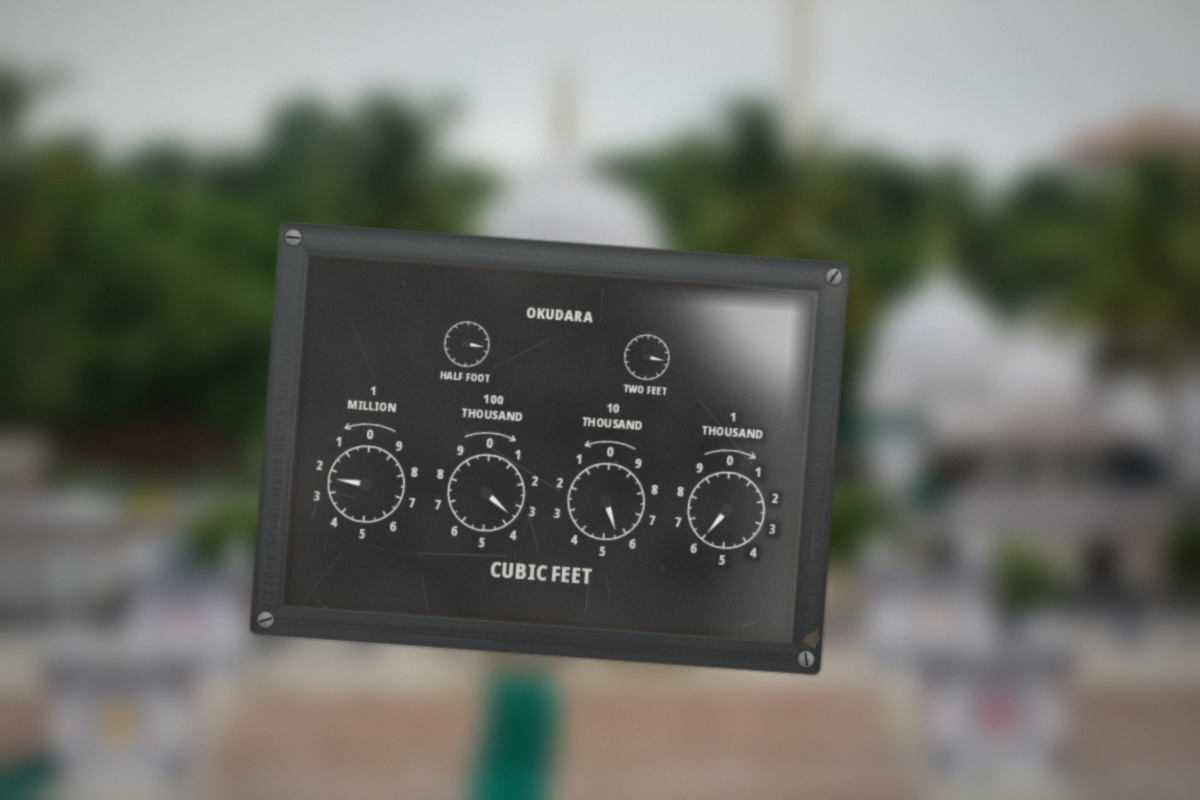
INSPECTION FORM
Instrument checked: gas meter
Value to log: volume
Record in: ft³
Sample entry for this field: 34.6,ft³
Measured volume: 235600,ft³
